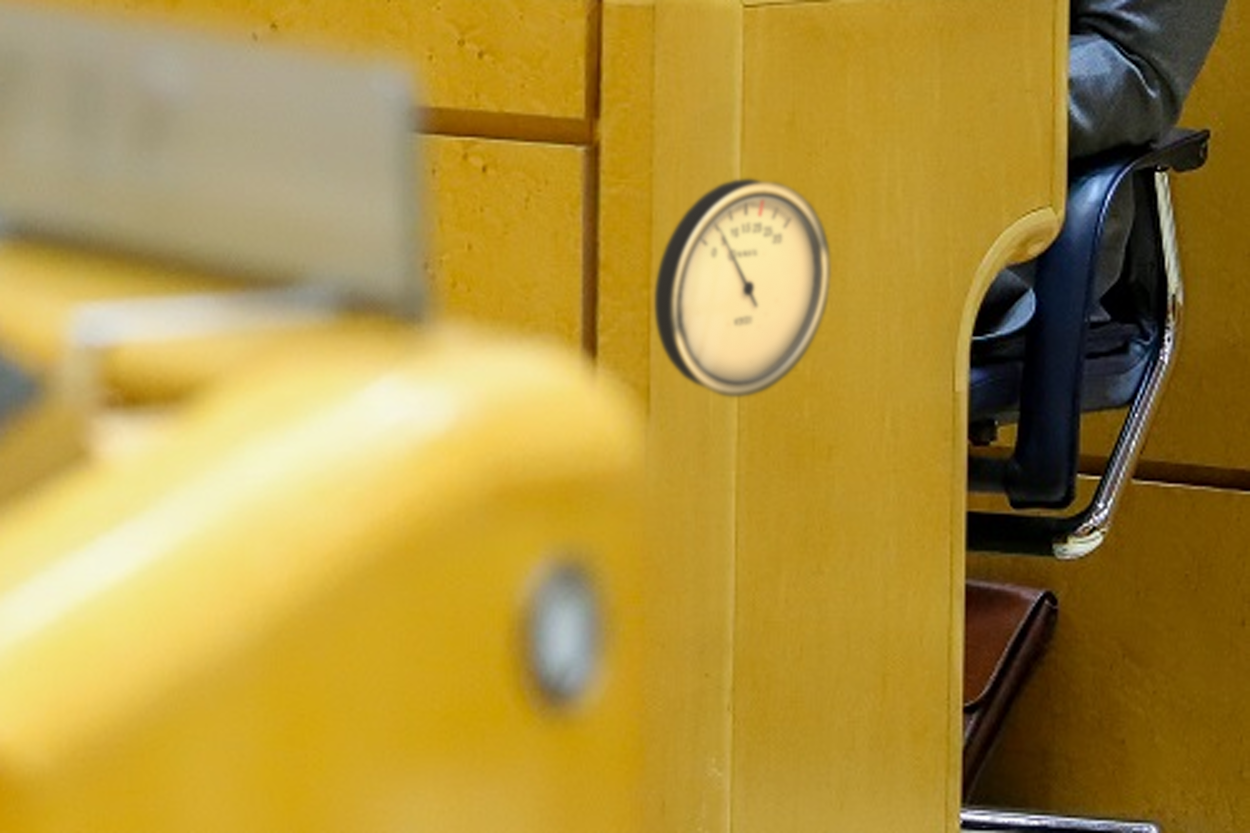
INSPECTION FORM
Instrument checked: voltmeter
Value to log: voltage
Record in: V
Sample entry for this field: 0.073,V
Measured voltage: 5,V
